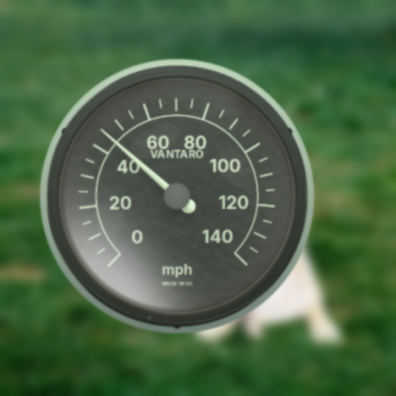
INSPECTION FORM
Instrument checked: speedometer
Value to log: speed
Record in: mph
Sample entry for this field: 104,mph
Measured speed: 45,mph
